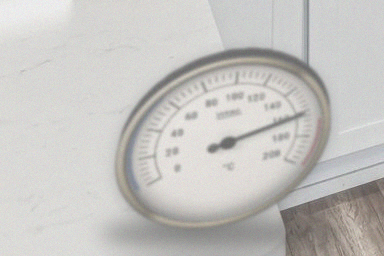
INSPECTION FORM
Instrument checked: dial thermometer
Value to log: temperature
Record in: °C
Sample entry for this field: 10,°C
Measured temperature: 160,°C
